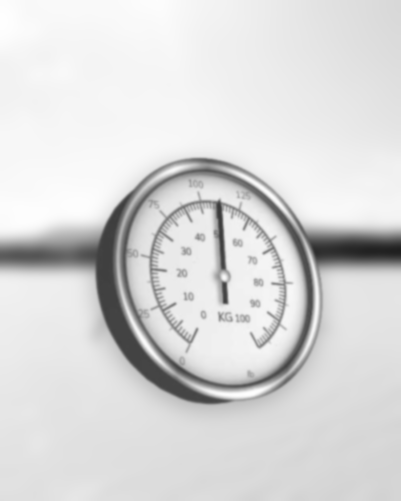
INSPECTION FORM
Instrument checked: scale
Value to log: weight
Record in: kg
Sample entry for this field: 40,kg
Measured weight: 50,kg
